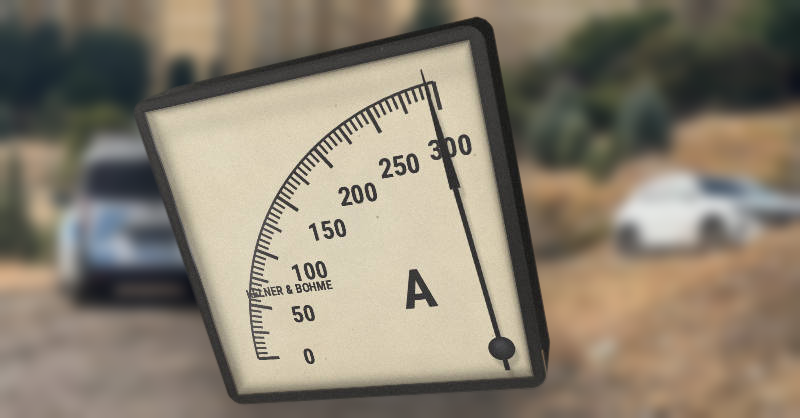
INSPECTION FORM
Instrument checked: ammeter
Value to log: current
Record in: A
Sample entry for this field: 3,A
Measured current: 295,A
